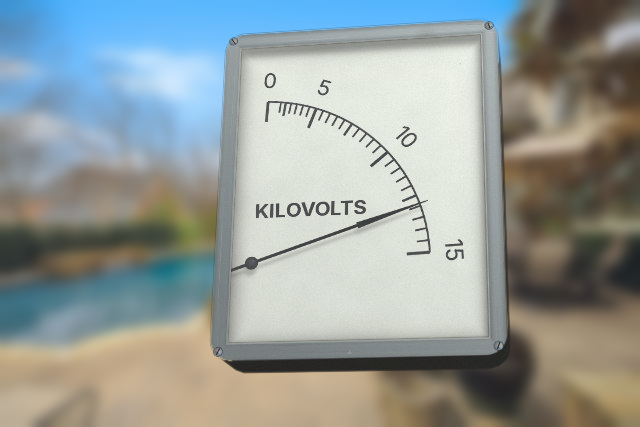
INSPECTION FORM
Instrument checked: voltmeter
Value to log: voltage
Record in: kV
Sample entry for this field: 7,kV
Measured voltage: 13,kV
